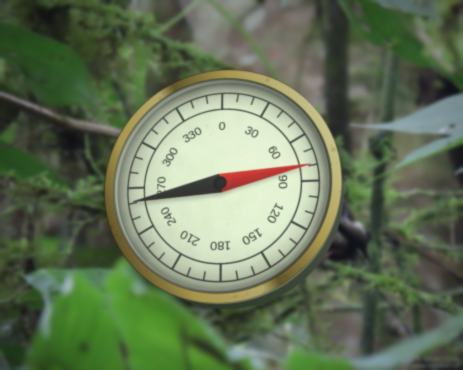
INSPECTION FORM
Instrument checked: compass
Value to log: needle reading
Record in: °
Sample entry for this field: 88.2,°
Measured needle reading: 80,°
